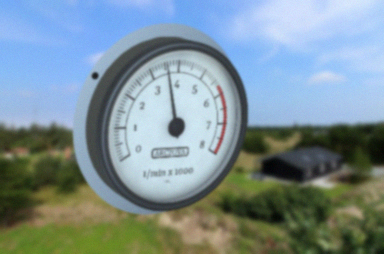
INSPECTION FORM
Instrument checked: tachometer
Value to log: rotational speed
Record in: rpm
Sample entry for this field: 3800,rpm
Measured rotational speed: 3500,rpm
